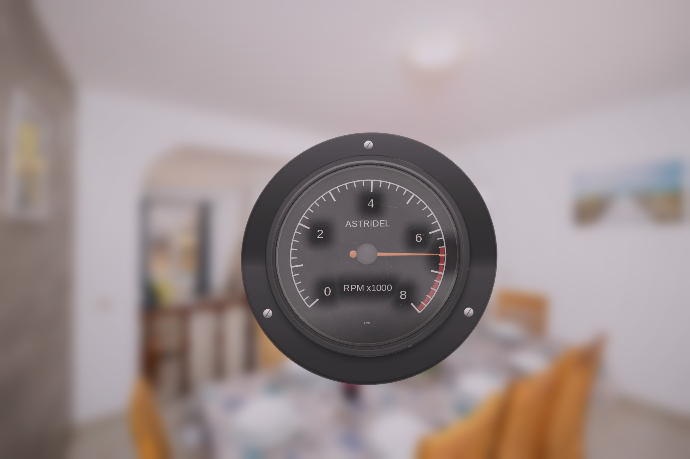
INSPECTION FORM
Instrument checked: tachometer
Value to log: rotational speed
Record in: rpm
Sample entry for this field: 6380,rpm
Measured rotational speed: 6600,rpm
